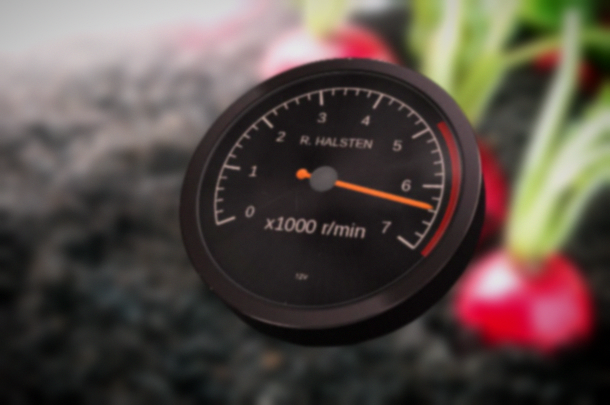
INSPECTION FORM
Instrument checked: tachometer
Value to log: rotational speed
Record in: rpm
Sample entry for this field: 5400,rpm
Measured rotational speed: 6400,rpm
